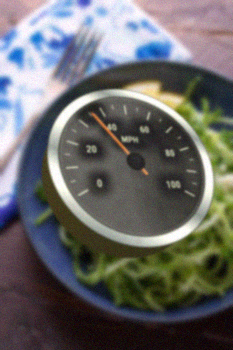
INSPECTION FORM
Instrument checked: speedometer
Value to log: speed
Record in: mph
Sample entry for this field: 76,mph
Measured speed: 35,mph
